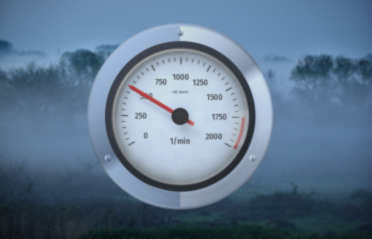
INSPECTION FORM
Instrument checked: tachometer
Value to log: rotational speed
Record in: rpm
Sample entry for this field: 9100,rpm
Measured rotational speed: 500,rpm
